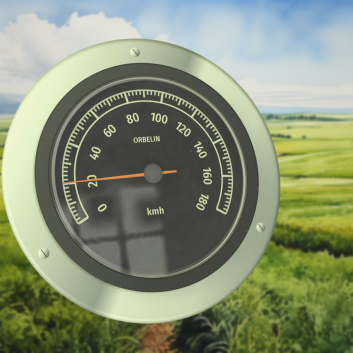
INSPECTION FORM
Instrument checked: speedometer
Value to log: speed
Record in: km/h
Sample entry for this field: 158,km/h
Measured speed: 20,km/h
